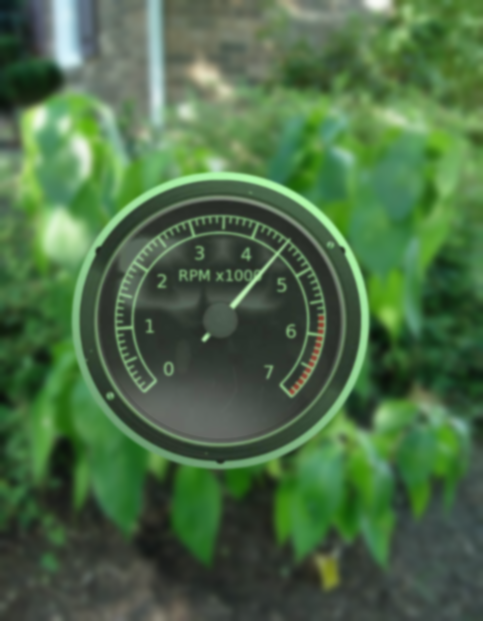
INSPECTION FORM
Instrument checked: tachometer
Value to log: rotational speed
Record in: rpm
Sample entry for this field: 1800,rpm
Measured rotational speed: 4500,rpm
